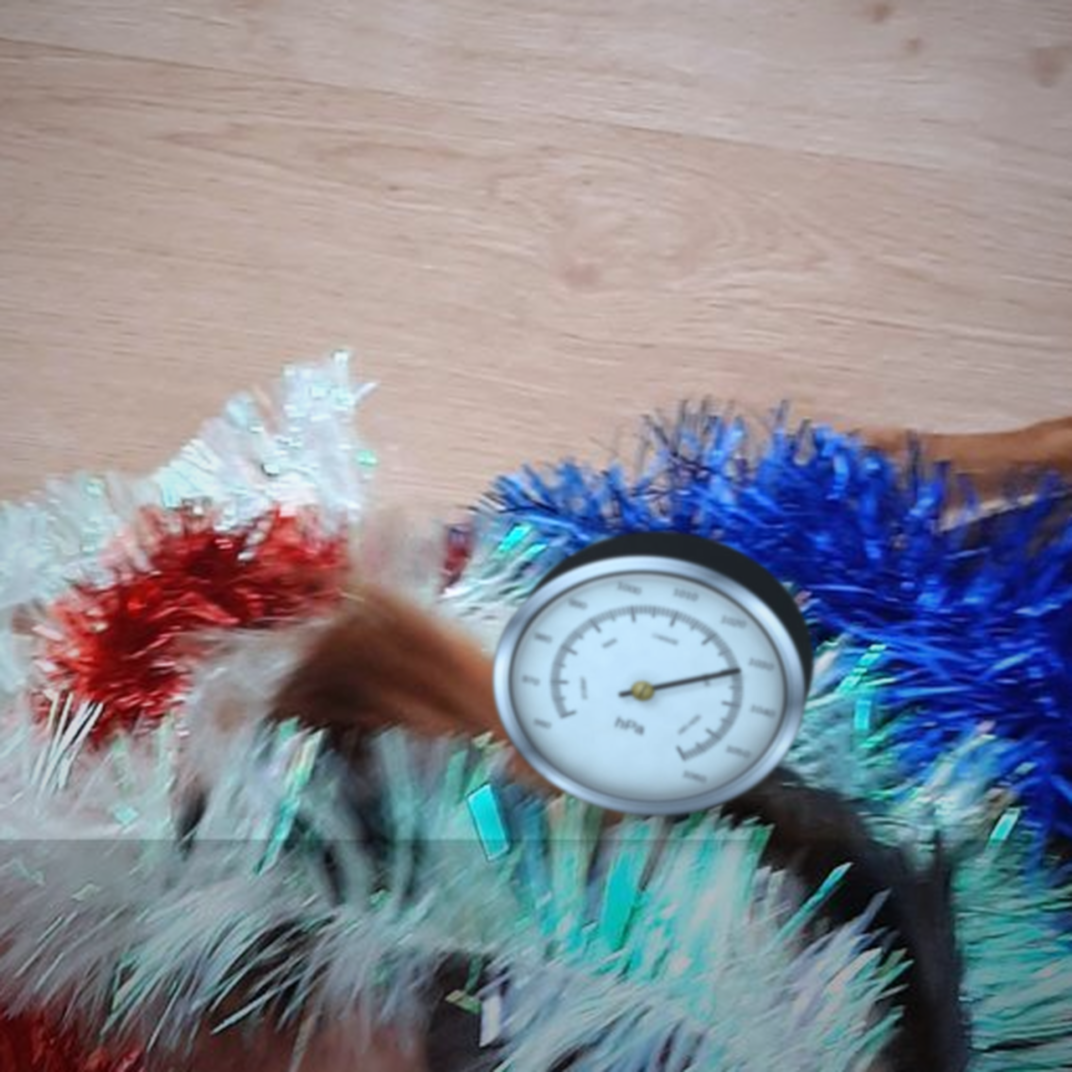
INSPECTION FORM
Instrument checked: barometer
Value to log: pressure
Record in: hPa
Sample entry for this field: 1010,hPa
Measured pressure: 1030,hPa
